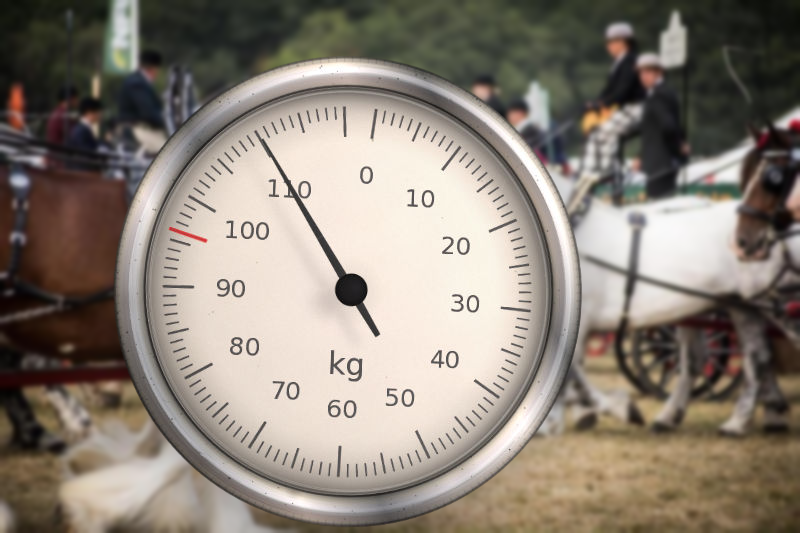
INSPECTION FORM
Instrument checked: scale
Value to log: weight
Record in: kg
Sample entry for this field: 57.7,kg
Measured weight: 110,kg
